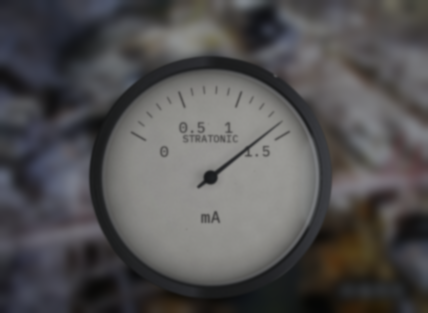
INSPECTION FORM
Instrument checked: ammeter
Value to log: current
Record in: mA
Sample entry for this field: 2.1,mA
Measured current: 1.4,mA
